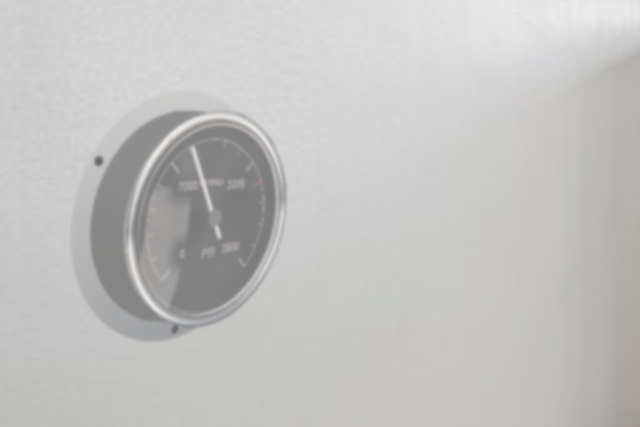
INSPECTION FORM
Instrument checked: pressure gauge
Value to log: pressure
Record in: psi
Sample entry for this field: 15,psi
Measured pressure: 1200,psi
